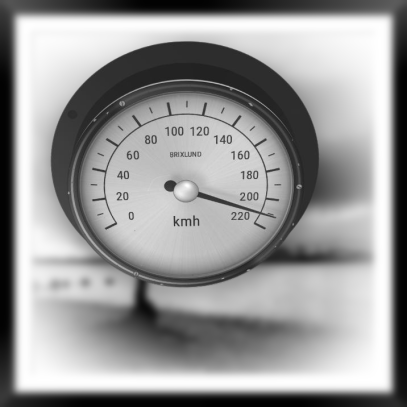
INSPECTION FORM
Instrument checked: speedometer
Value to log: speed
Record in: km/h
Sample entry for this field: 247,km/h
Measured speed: 210,km/h
